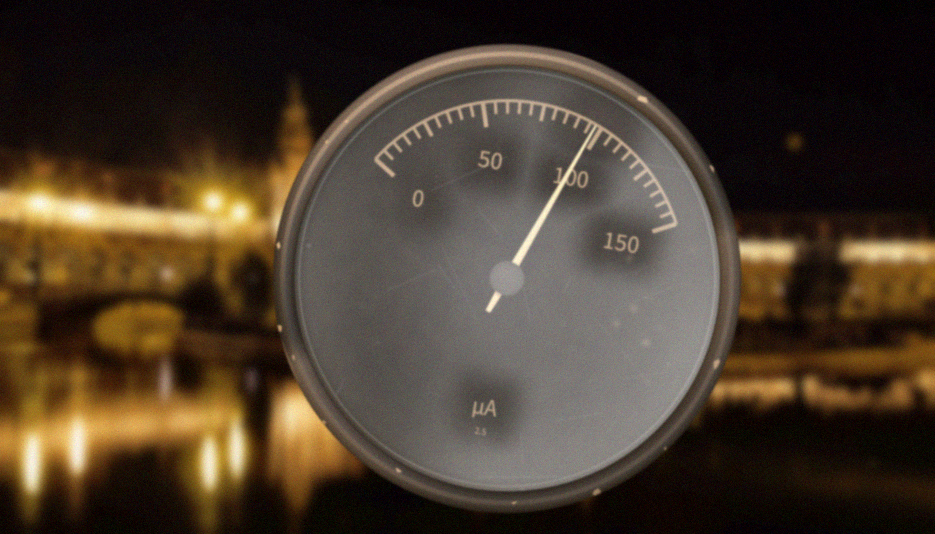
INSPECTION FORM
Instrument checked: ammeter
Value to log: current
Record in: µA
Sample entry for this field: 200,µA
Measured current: 97.5,µA
